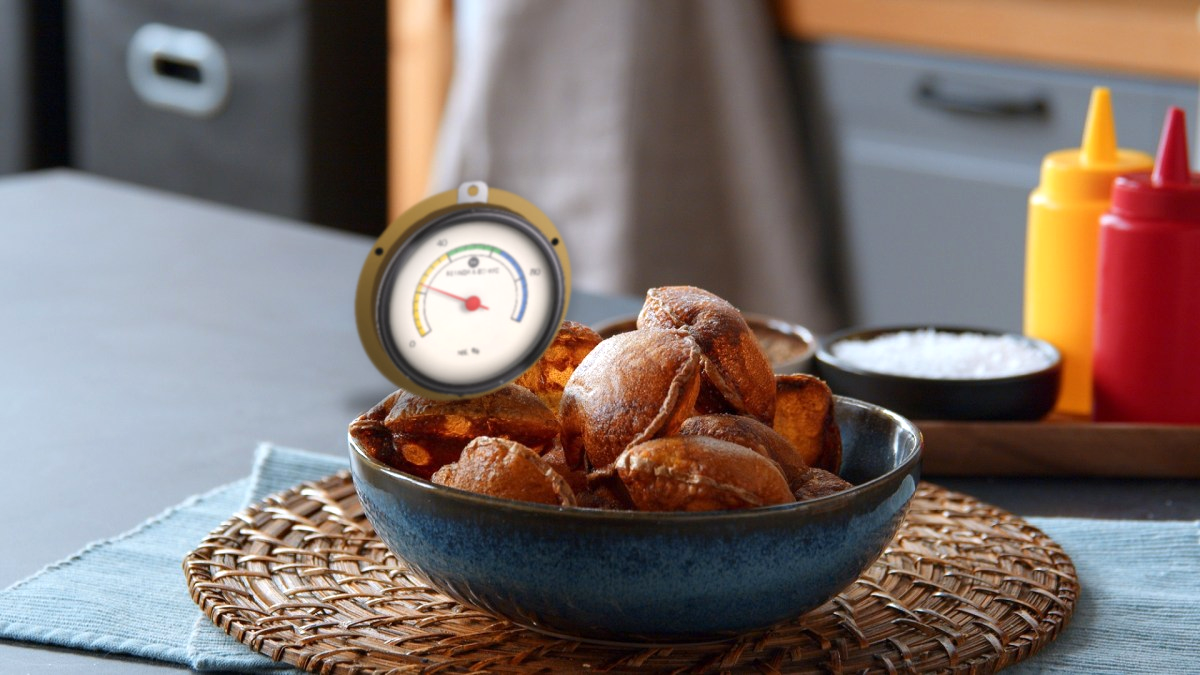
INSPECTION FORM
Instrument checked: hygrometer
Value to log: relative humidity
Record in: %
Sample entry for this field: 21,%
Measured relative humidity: 24,%
